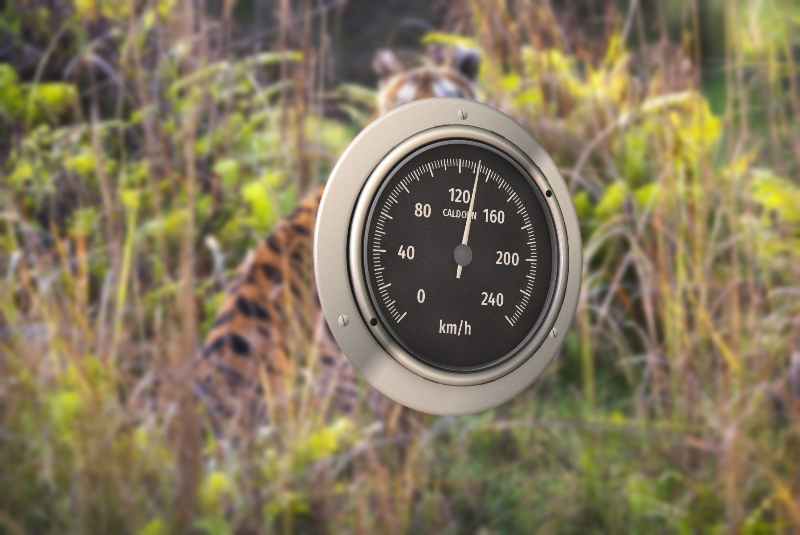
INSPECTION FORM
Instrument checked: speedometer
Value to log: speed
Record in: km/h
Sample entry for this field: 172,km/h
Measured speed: 130,km/h
